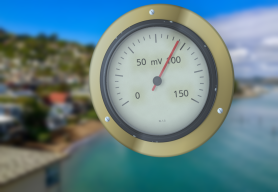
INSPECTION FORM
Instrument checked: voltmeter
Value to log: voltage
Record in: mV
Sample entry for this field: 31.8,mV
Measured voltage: 95,mV
